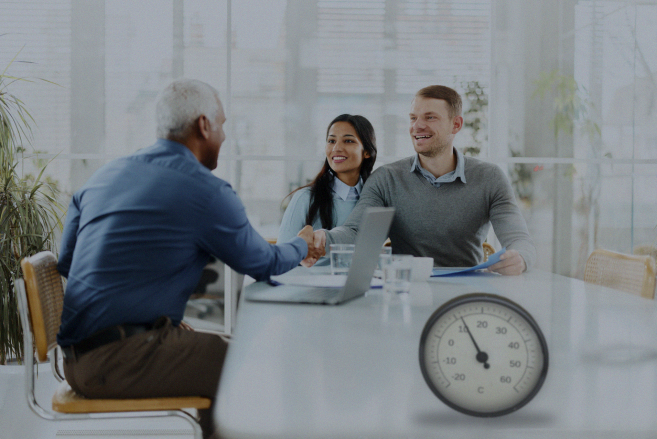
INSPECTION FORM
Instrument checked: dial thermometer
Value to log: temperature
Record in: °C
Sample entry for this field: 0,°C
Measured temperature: 12,°C
